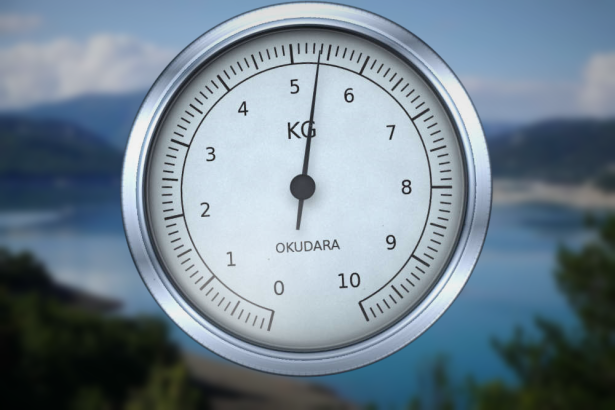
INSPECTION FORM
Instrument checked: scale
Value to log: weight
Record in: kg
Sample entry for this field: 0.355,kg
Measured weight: 5.4,kg
